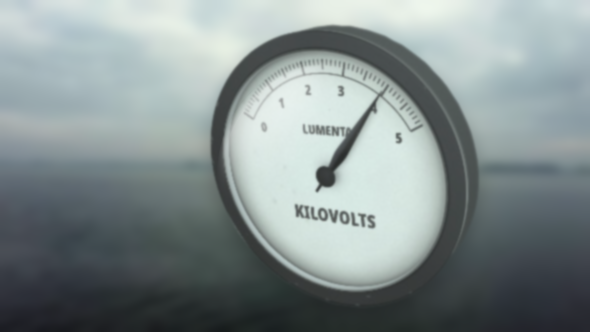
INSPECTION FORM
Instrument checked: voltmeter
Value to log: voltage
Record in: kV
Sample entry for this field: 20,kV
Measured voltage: 4,kV
